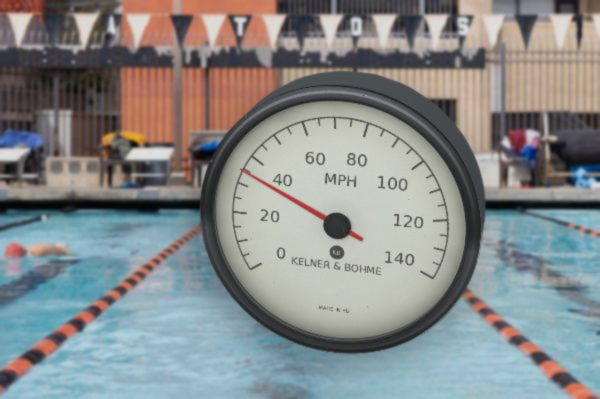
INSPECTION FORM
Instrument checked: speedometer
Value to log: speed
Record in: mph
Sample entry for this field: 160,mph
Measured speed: 35,mph
